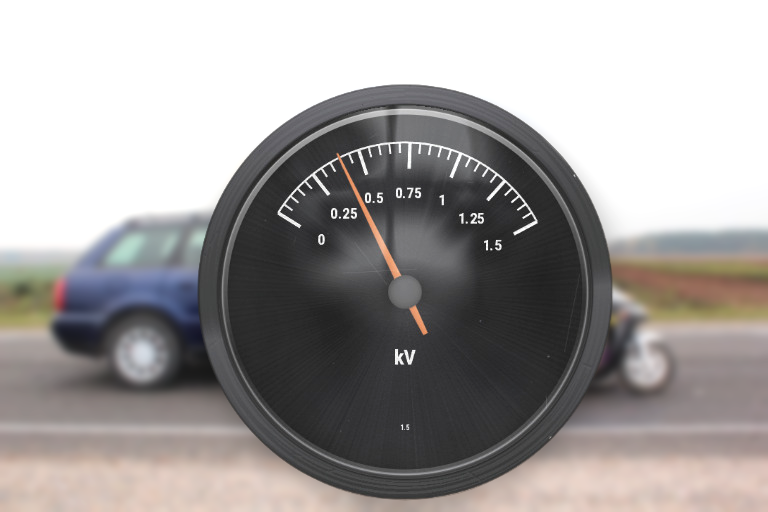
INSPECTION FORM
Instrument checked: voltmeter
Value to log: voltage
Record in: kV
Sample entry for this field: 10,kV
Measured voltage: 0.4,kV
